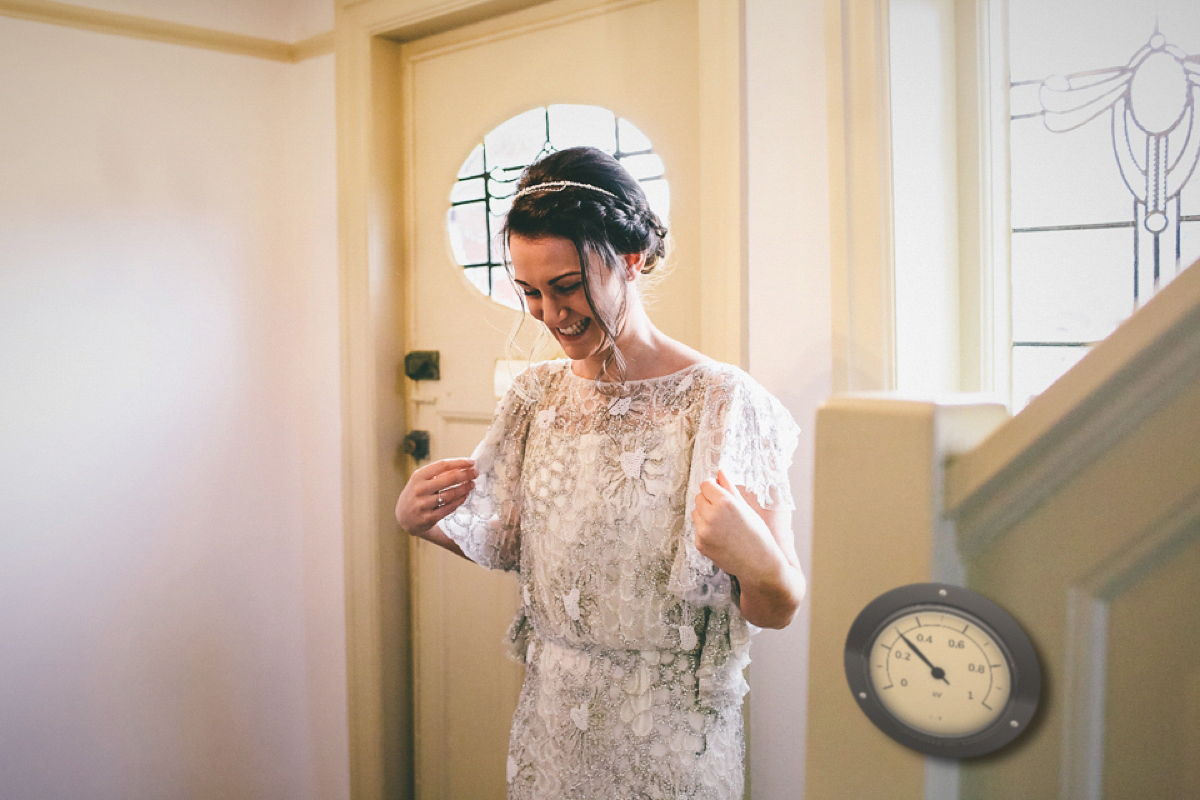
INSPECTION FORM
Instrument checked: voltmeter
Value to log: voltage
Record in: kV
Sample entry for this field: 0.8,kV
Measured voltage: 0.3,kV
